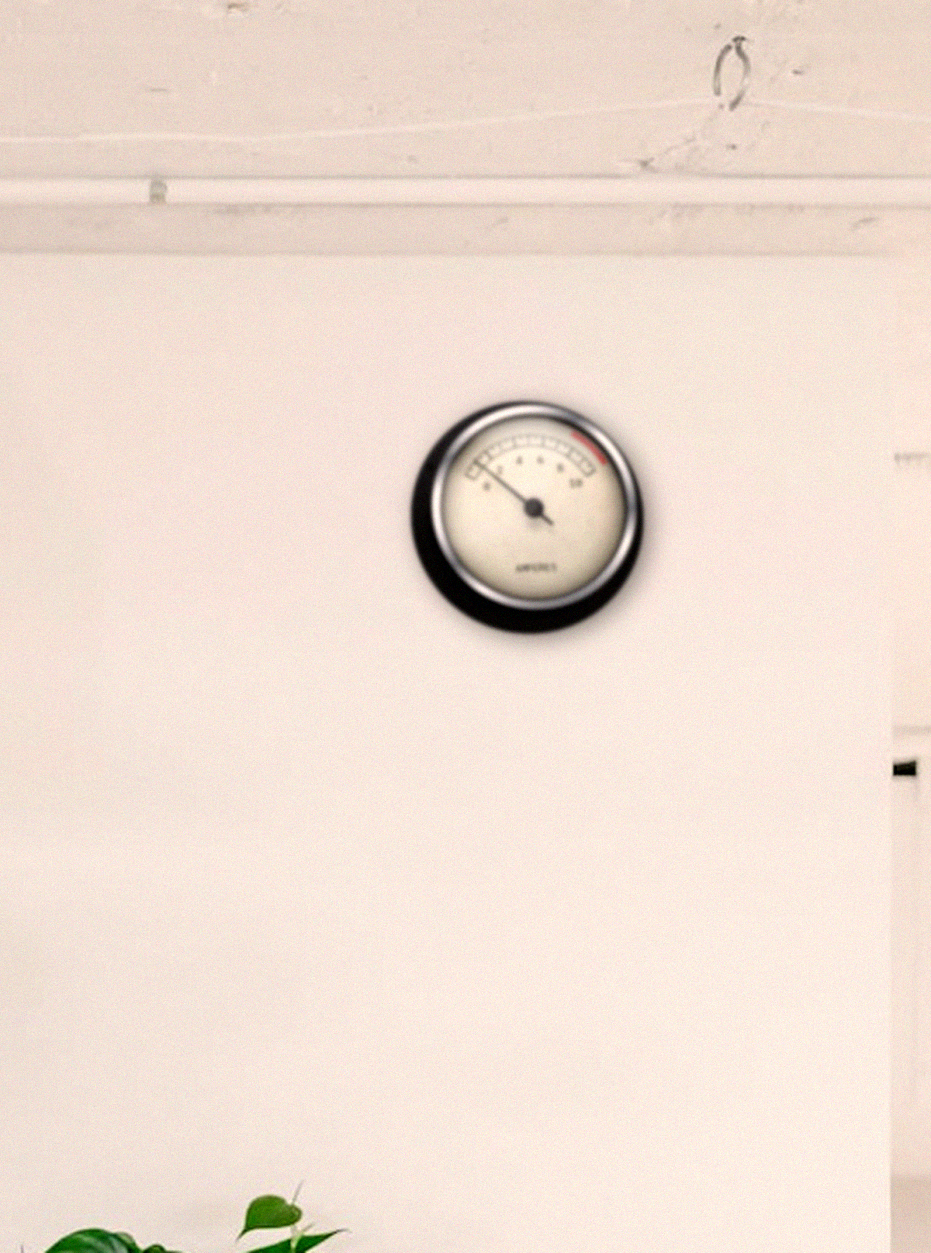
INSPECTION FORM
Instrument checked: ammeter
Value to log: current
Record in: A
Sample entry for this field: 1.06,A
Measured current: 1,A
